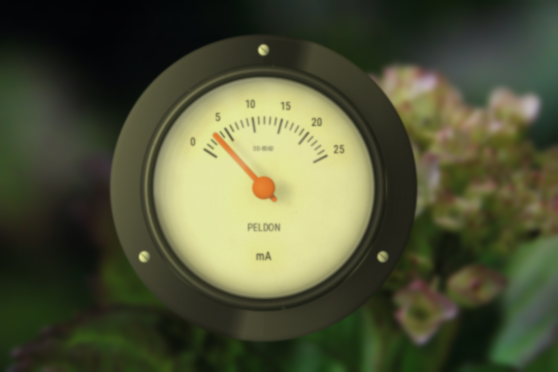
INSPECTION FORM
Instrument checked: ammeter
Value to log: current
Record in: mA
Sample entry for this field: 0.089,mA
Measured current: 3,mA
